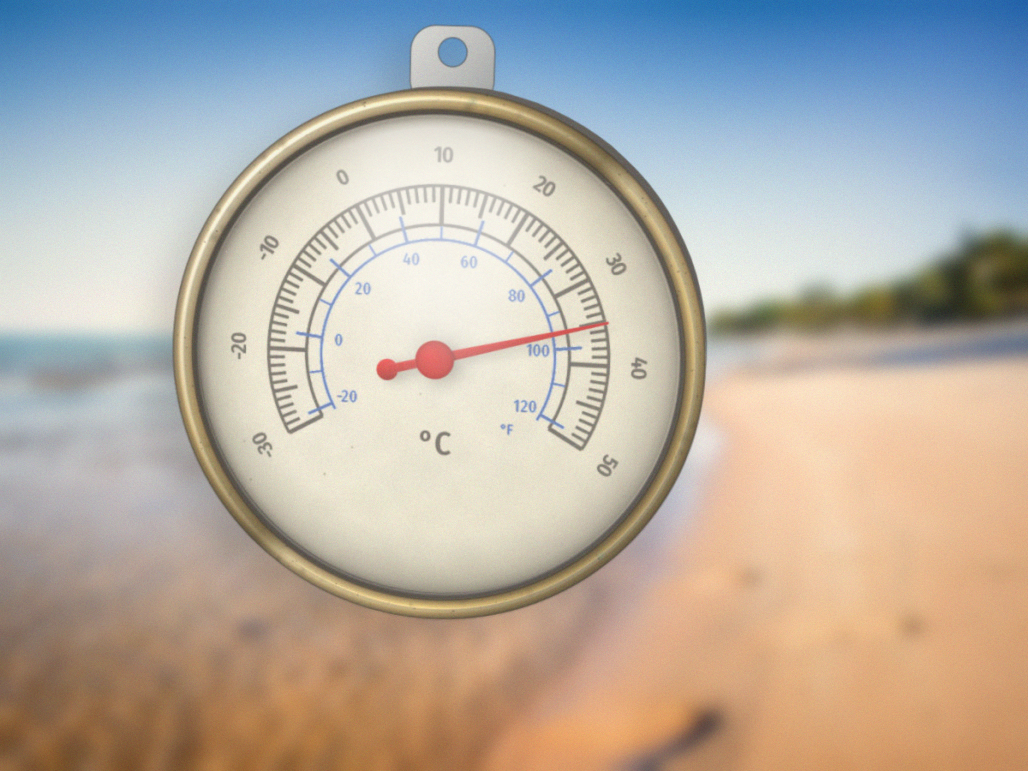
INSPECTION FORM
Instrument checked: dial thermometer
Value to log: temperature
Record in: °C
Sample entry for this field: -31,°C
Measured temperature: 35,°C
